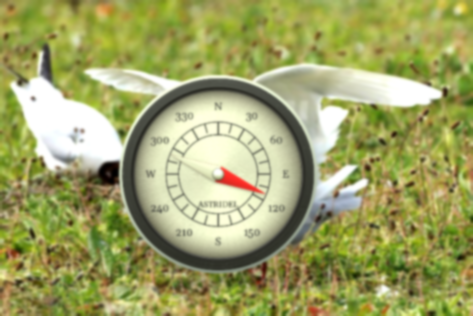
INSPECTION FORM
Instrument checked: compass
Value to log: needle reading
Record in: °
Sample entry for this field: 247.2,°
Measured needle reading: 112.5,°
